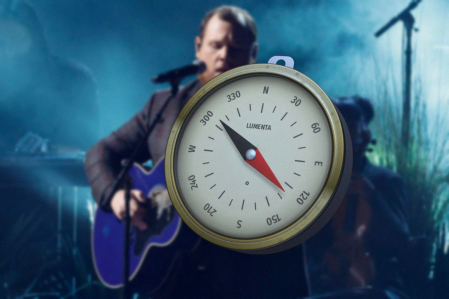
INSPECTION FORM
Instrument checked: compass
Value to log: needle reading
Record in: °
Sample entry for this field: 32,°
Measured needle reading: 127.5,°
